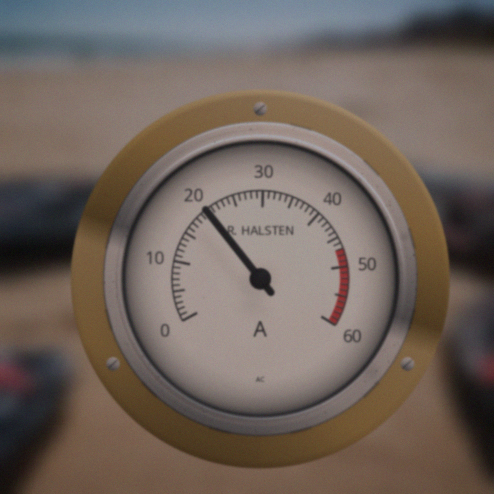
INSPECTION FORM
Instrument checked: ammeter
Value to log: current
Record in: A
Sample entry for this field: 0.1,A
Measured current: 20,A
